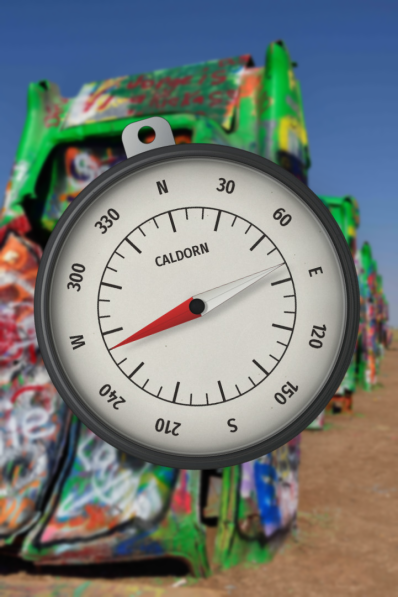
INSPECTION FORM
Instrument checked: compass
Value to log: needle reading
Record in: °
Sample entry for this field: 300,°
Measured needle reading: 260,°
